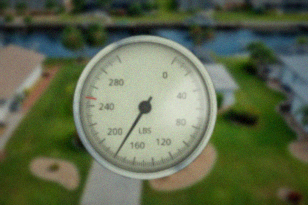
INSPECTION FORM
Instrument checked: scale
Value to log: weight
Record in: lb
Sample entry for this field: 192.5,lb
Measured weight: 180,lb
